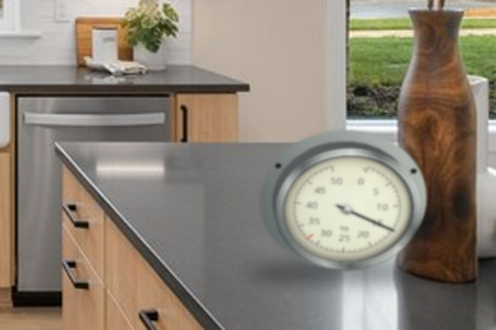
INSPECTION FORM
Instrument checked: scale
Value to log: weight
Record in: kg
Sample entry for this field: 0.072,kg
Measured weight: 15,kg
